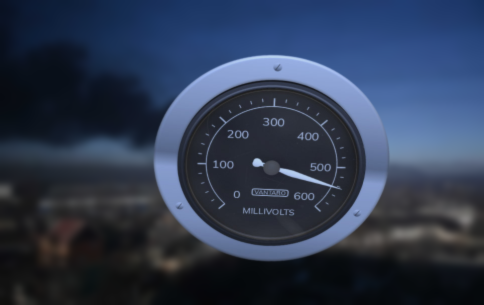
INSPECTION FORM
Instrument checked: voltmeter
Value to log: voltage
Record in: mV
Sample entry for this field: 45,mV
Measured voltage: 540,mV
